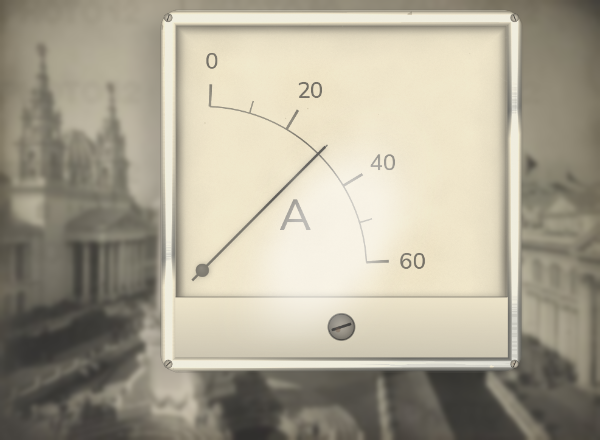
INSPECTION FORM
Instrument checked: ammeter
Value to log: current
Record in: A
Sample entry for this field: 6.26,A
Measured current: 30,A
